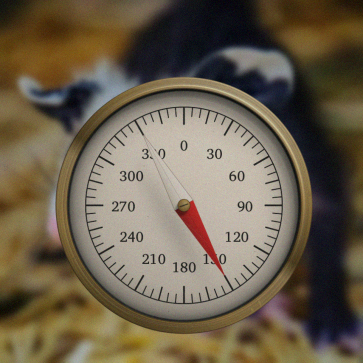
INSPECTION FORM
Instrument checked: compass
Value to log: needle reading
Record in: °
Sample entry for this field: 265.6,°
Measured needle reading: 150,°
